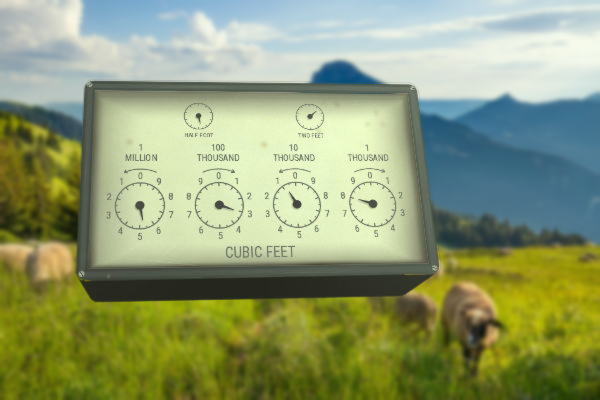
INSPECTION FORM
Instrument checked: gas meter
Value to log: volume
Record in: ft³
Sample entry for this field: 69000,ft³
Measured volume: 530800,ft³
